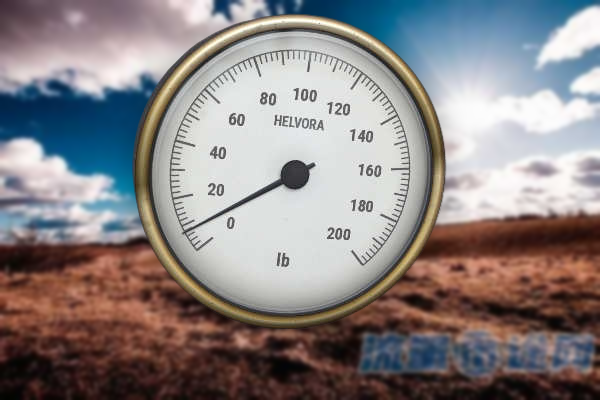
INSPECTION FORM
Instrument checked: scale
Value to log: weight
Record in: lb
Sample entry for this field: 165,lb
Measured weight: 8,lb
